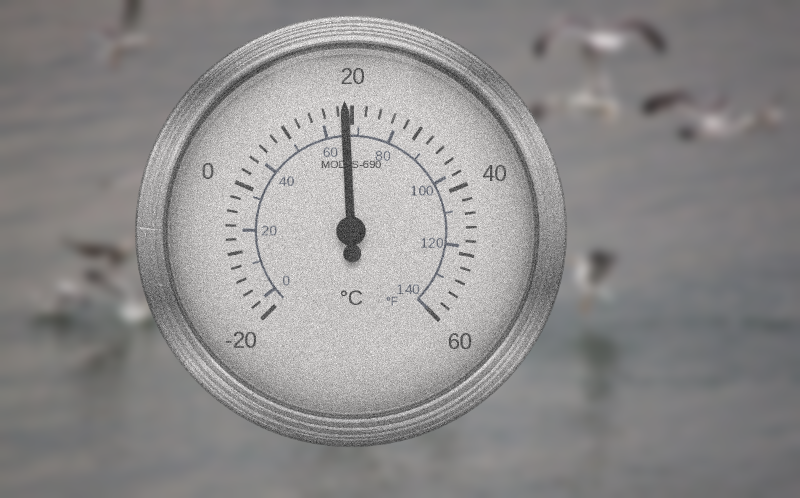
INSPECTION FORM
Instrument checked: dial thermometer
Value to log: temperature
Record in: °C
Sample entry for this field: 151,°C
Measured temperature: 19,°C
